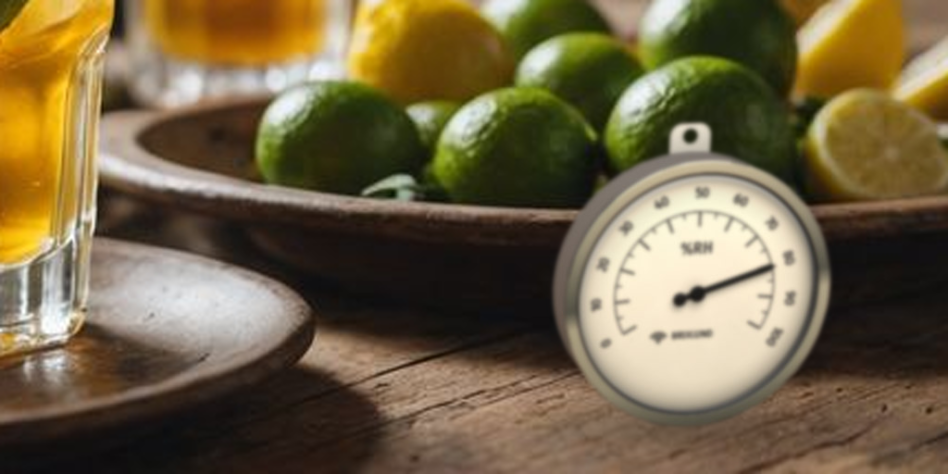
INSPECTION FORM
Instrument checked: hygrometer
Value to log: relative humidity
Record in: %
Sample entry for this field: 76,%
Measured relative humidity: 80,%
